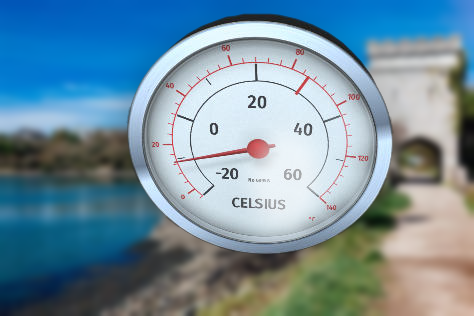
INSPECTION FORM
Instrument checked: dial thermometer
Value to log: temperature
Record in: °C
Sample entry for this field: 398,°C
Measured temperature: -10,°C
